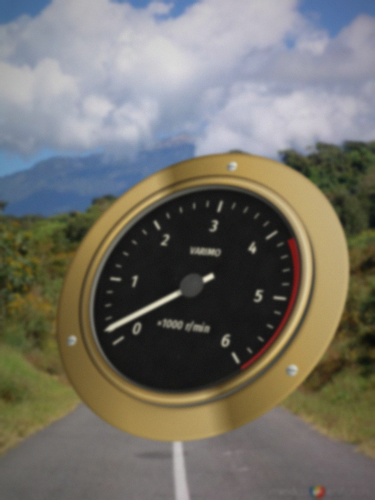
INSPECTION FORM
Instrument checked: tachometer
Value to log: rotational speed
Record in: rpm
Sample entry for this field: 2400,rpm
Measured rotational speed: 200,rpm
